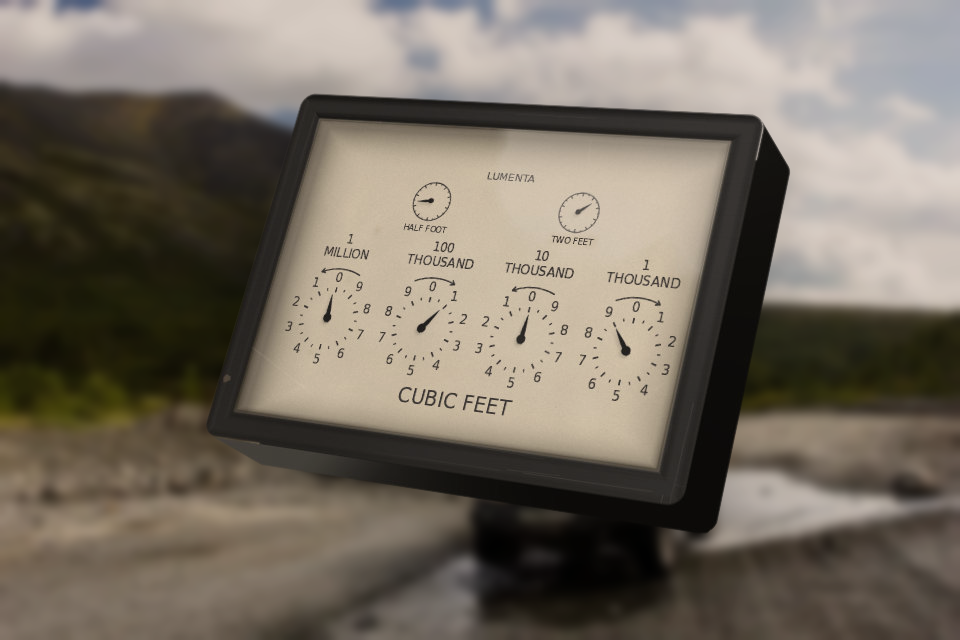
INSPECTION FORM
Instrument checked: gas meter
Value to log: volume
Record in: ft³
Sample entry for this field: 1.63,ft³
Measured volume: 9900,ft³
